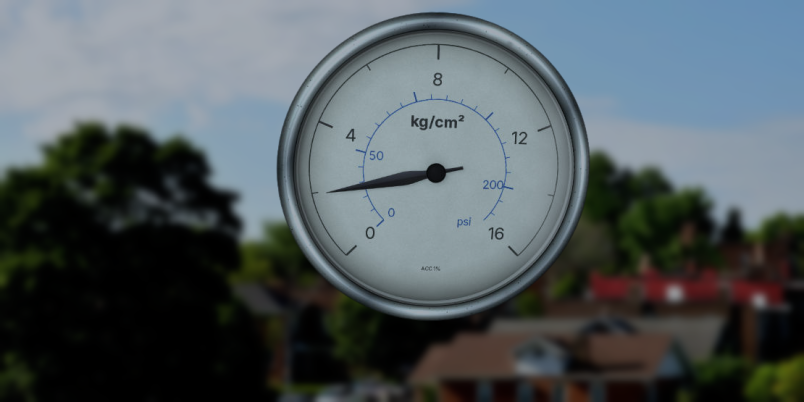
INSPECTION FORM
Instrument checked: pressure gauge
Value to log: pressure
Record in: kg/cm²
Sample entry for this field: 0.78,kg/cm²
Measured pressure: 2,kg/cm²
